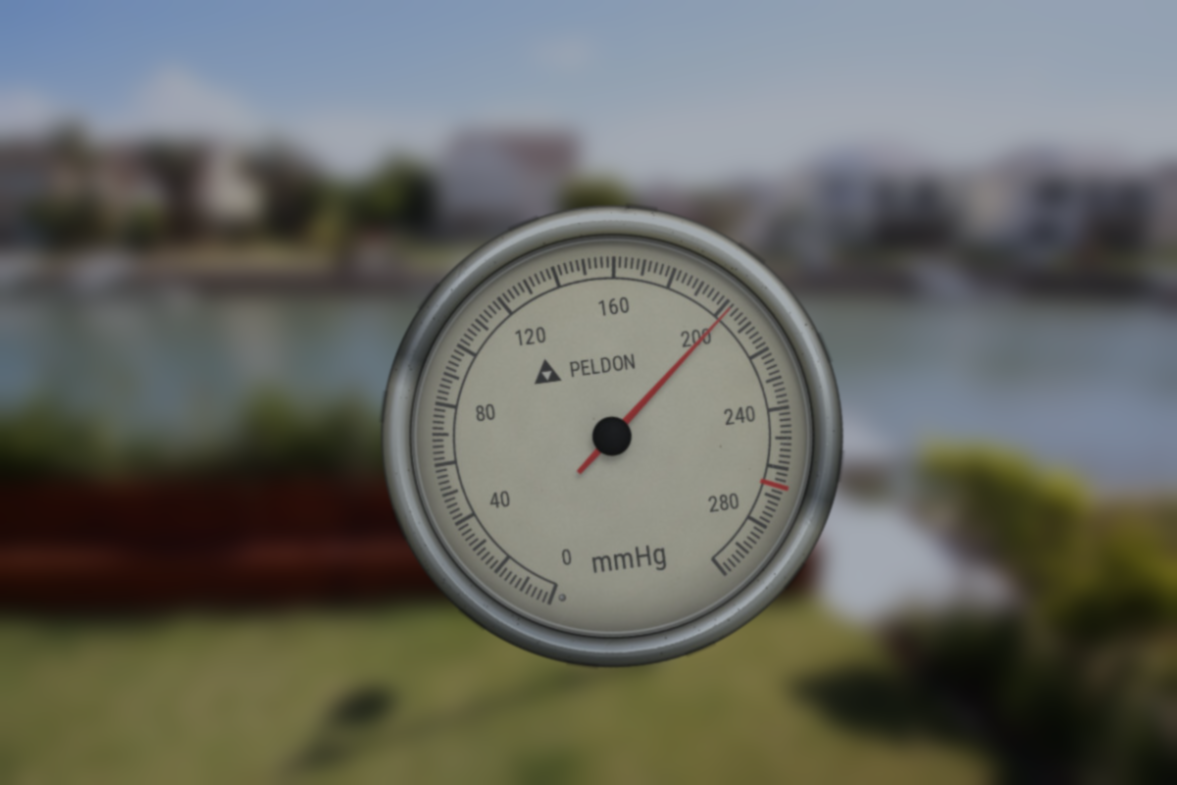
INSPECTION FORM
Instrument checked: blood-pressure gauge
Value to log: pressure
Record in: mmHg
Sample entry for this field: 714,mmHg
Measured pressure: 202,mmHg
